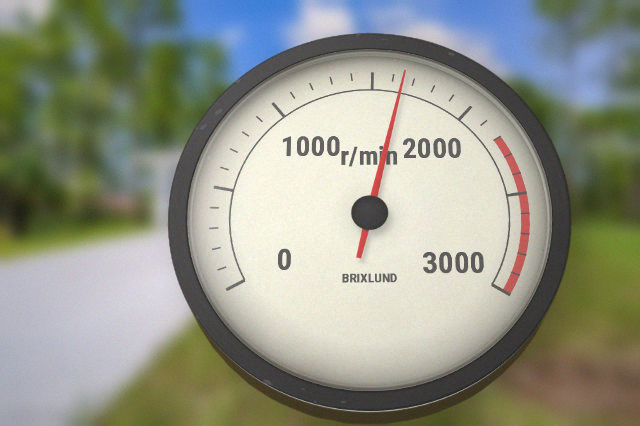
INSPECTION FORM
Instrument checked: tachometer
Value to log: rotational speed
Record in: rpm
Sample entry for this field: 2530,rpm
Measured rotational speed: 1650,rpm
